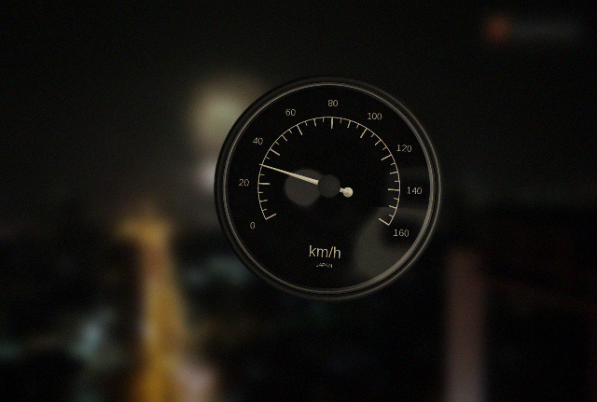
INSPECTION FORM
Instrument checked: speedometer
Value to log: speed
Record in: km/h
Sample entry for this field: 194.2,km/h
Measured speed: 30,km/h
